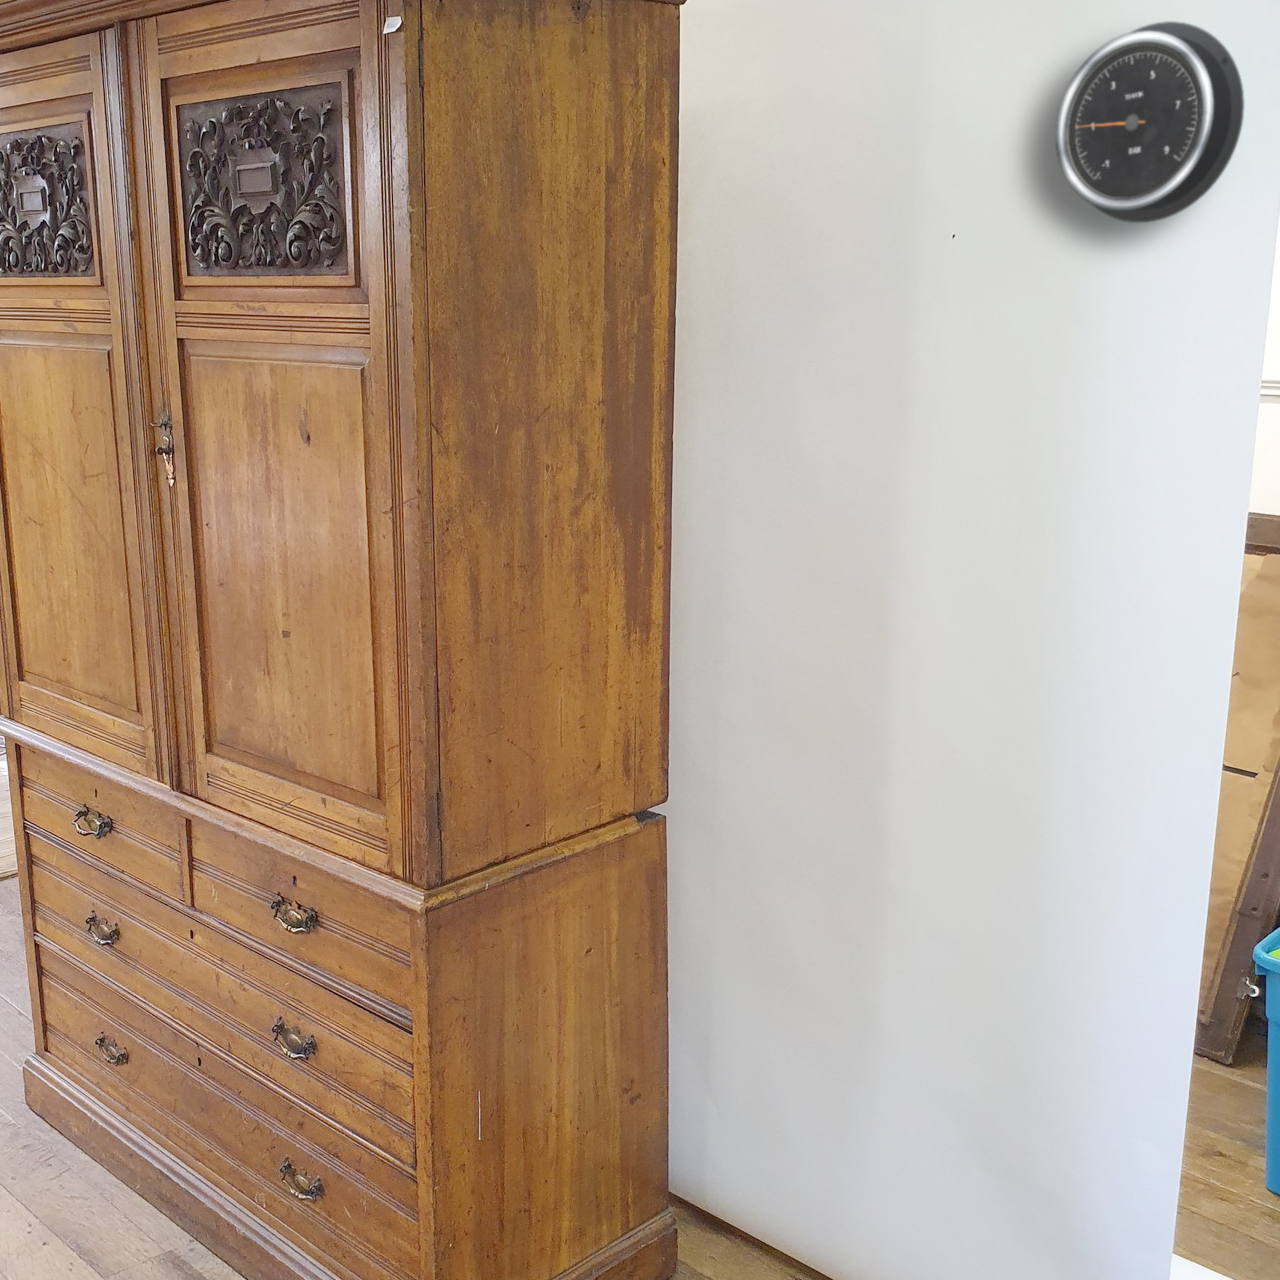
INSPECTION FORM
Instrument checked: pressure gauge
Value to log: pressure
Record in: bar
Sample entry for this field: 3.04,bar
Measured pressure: 1,bar
